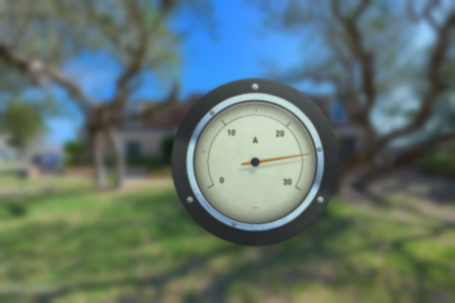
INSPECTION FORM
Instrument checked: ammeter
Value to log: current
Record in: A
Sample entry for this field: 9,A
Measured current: 25,A
